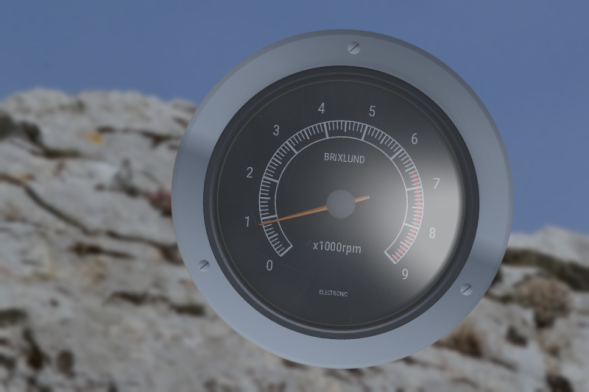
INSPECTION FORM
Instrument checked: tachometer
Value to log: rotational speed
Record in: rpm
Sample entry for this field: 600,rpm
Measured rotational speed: 900,rpm
